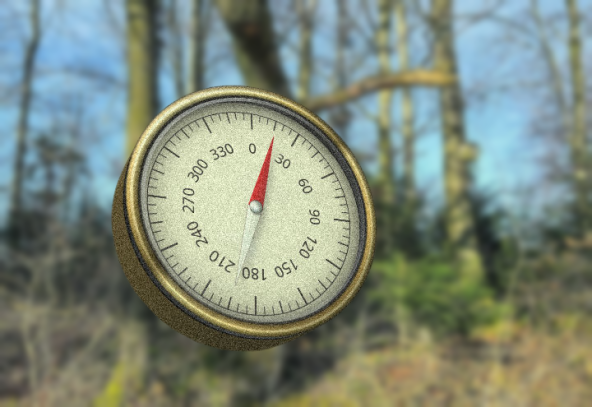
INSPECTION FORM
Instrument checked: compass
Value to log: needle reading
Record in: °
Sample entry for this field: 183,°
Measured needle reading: 15,°
